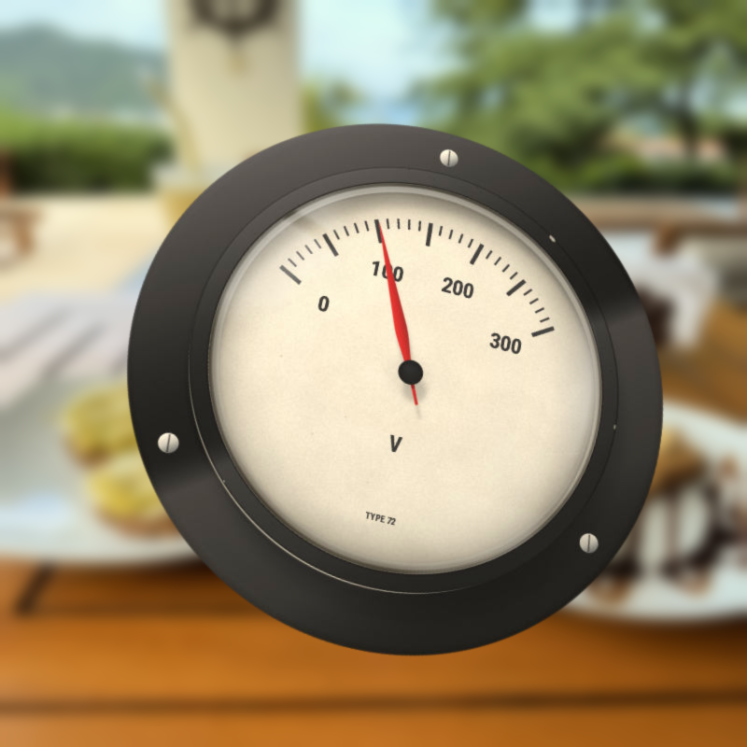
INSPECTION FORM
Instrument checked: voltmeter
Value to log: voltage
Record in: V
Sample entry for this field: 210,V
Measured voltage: 100,V
